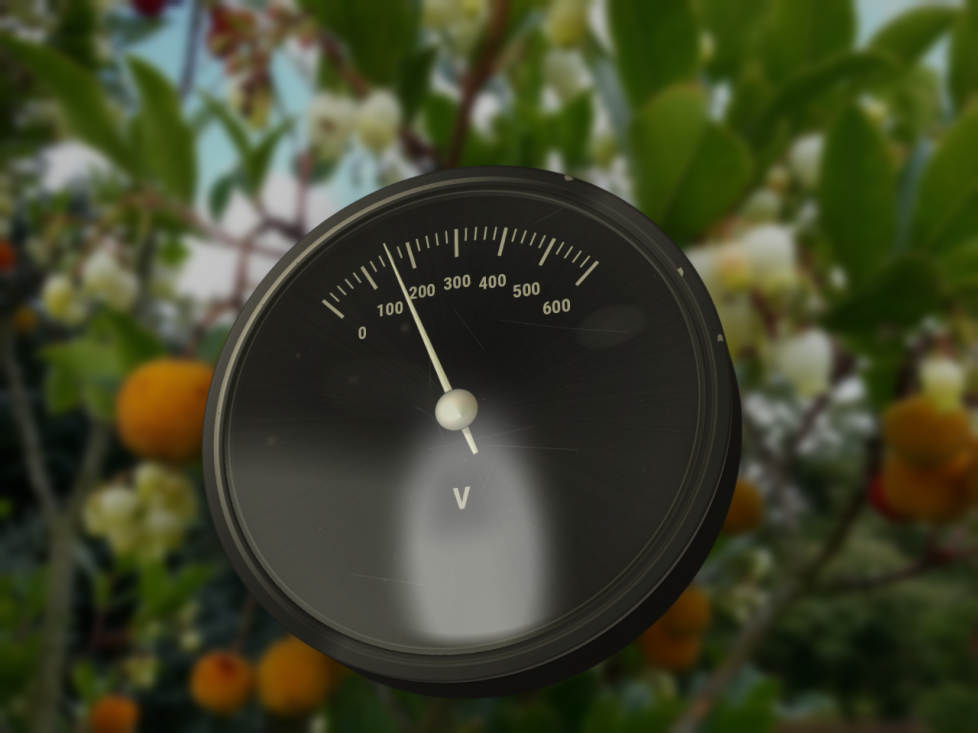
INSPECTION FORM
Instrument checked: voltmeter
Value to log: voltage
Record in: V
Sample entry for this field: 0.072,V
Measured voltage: 160,V
